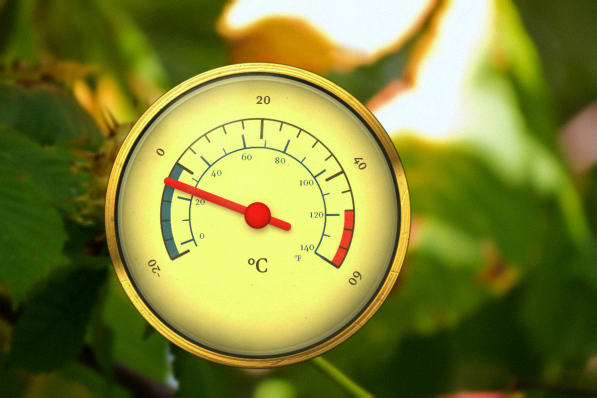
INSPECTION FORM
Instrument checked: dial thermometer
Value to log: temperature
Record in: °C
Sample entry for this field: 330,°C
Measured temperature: -4,°C
